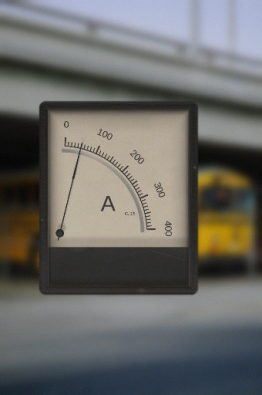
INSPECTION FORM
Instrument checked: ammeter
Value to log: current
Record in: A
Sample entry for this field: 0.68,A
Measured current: 50,A
